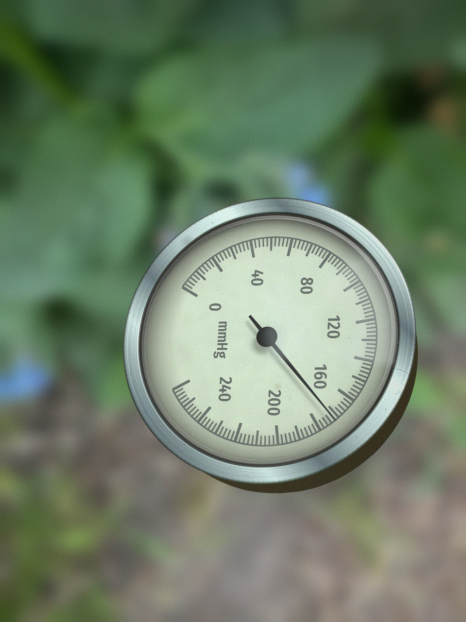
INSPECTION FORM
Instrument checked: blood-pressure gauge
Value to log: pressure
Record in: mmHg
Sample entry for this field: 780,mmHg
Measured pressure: 172,mmHg
